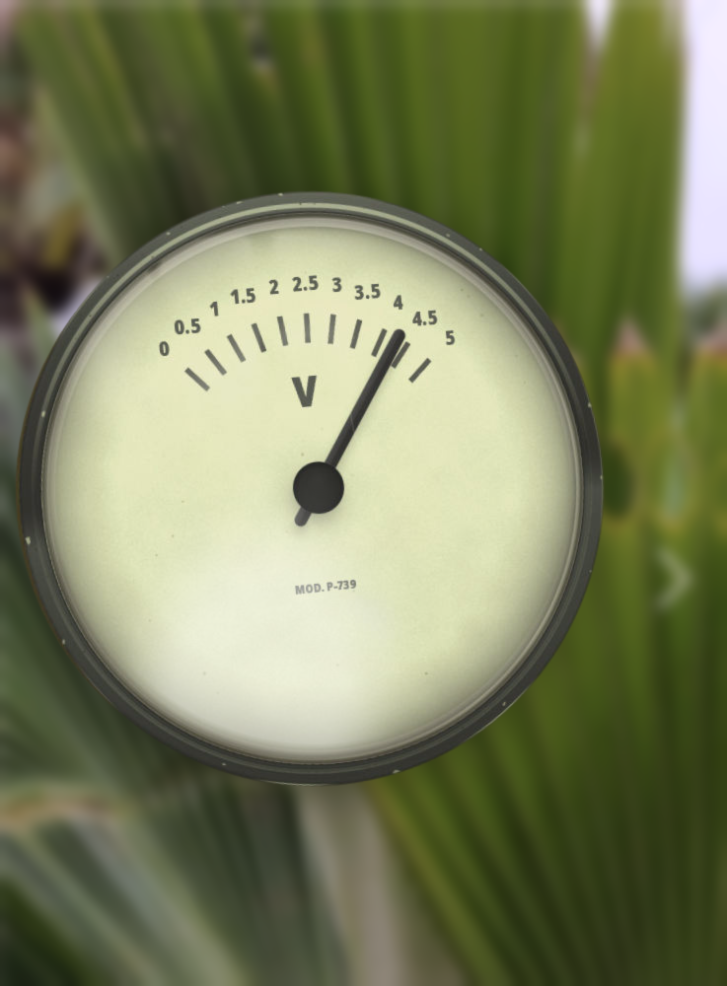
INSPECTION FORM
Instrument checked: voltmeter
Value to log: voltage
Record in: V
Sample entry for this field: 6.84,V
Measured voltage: 4.25,V
